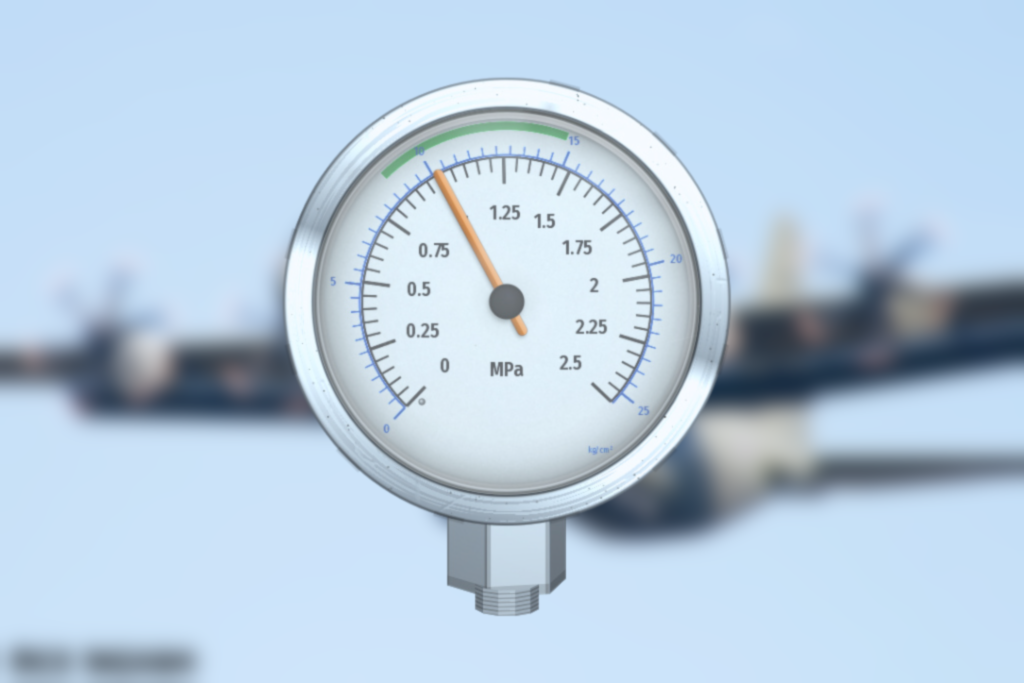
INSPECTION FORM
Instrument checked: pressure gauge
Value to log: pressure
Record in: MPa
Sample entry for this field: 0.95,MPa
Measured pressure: 1,MPa
